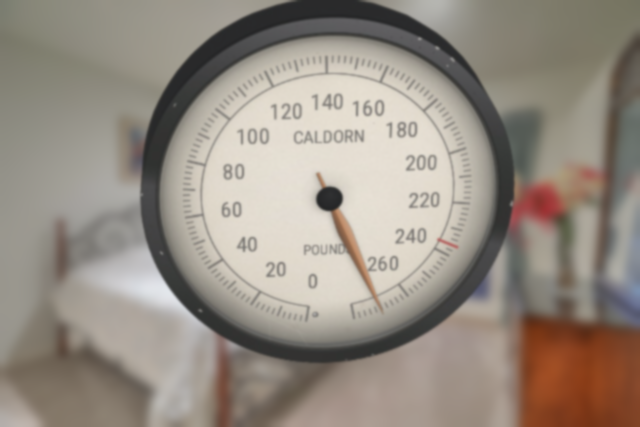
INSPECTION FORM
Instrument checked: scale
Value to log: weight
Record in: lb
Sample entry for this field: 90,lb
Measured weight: 270,lb
